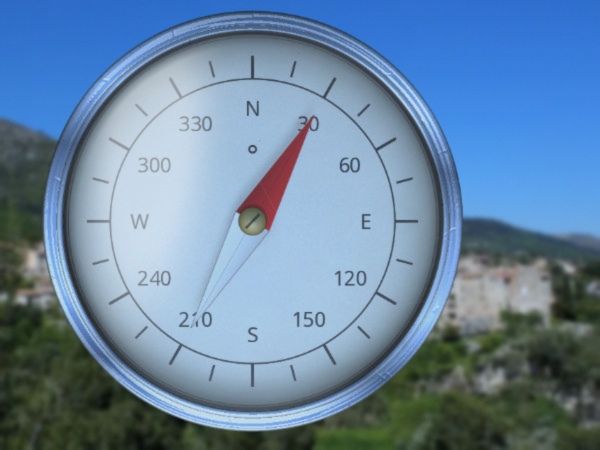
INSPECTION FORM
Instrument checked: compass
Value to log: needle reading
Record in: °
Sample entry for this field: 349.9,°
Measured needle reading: 30,°
